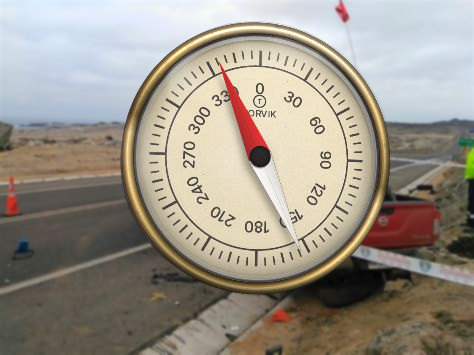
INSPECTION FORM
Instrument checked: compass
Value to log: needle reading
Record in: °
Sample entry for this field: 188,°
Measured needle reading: 335,°
